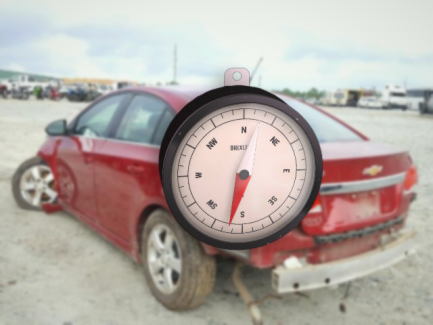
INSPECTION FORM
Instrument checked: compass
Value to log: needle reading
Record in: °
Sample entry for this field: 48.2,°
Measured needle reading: 195,°
